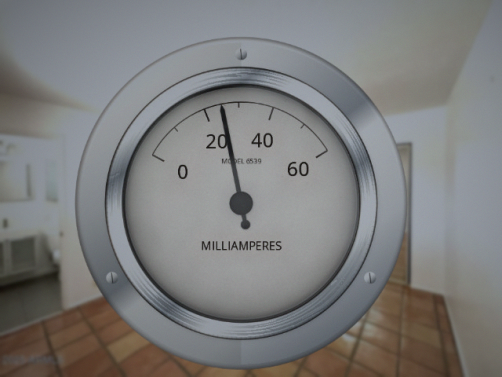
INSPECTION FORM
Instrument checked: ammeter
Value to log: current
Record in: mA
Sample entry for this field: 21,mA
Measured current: 25,mA
